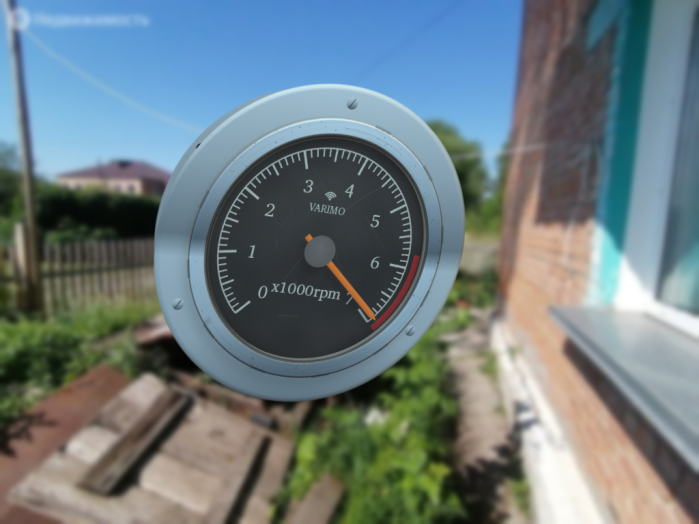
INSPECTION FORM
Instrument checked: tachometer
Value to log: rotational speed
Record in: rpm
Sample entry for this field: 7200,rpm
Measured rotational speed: 6900,rpm
